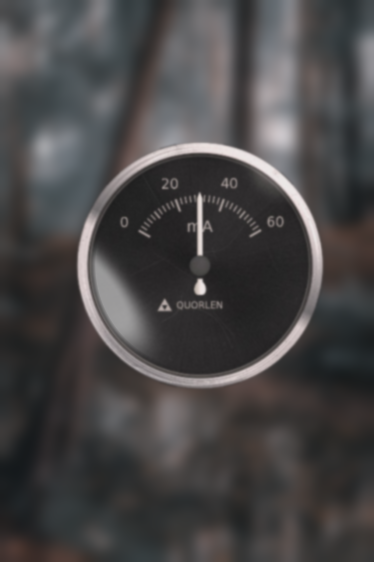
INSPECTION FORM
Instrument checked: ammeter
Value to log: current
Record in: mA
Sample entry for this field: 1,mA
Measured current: 30,mA
